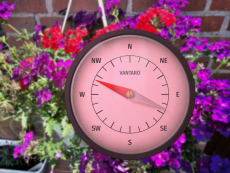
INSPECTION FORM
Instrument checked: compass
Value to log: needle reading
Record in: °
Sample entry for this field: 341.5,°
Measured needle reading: 292.5,°
